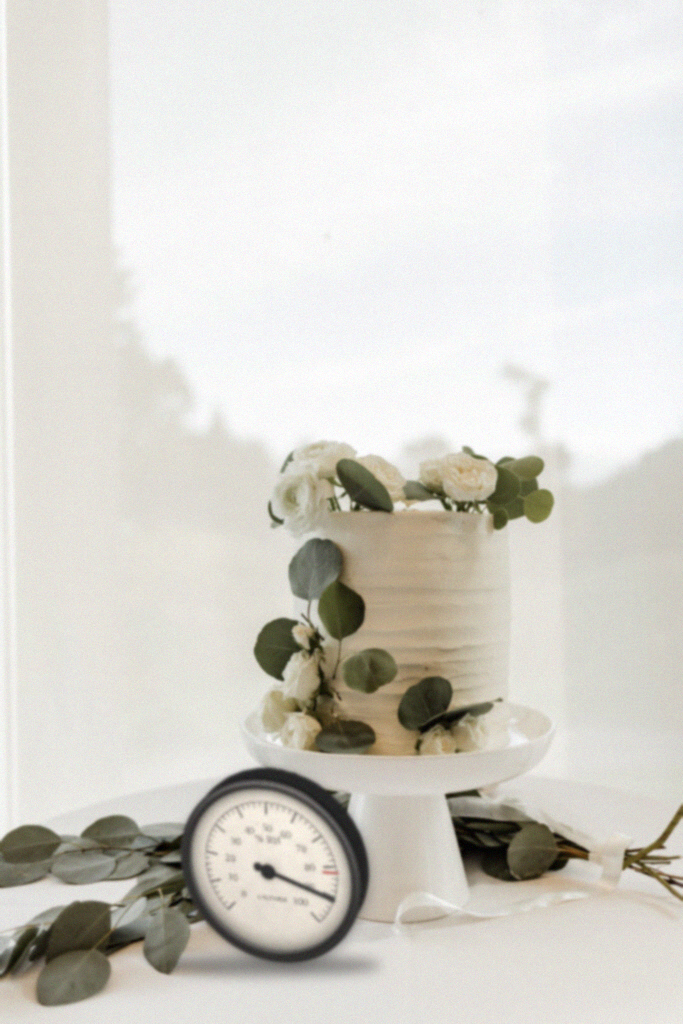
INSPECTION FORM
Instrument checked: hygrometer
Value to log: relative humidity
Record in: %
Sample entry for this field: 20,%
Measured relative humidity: 90,%
